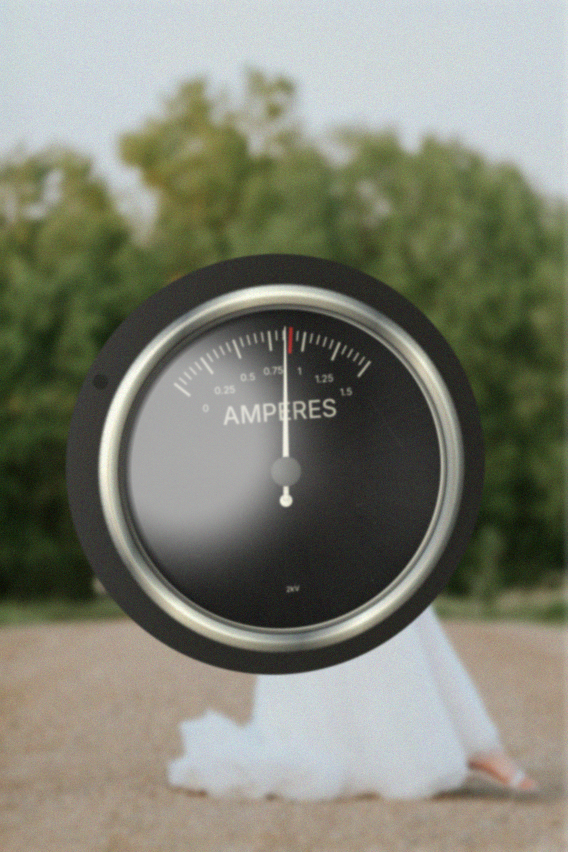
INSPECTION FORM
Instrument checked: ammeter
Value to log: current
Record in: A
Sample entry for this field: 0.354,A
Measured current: 0.85,A
